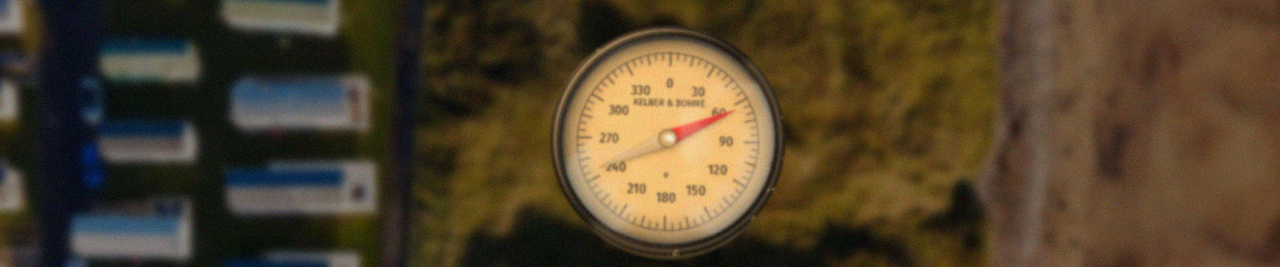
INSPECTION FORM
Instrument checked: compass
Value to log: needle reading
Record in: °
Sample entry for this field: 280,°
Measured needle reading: 65,°
